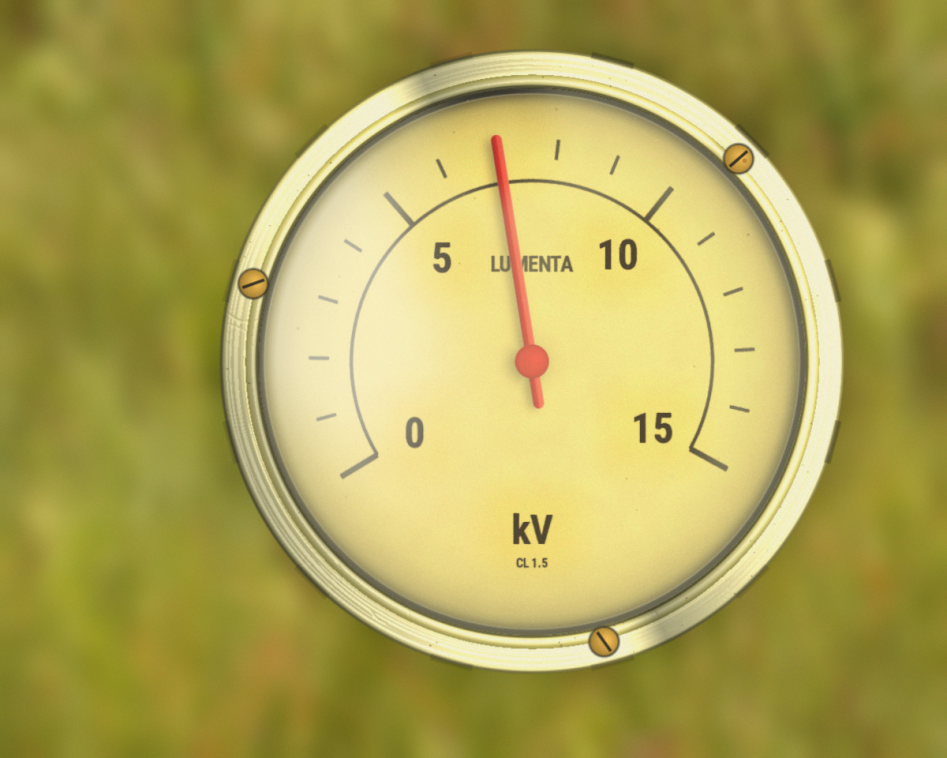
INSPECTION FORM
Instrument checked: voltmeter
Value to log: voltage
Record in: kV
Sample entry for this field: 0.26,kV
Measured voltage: 7,kV
